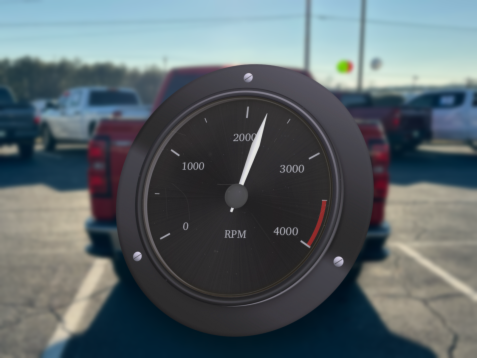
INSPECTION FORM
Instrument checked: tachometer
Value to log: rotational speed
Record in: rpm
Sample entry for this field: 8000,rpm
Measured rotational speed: 2250,rpm
